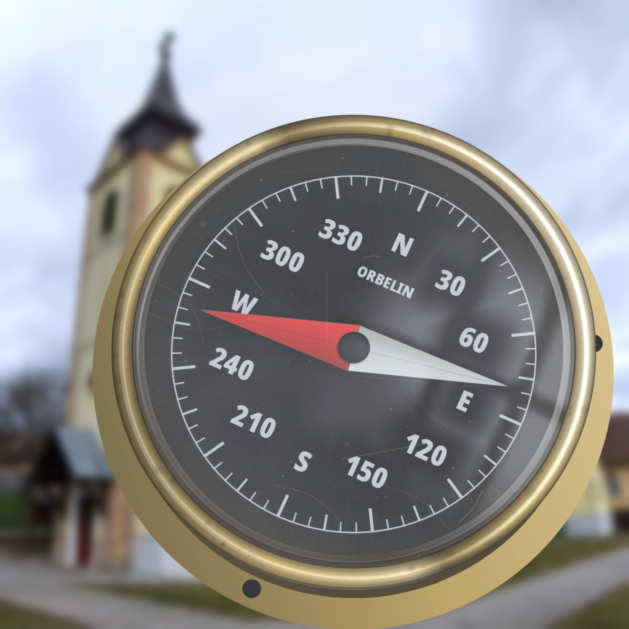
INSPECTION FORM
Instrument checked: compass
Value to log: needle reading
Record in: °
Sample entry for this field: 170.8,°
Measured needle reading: 260,°
